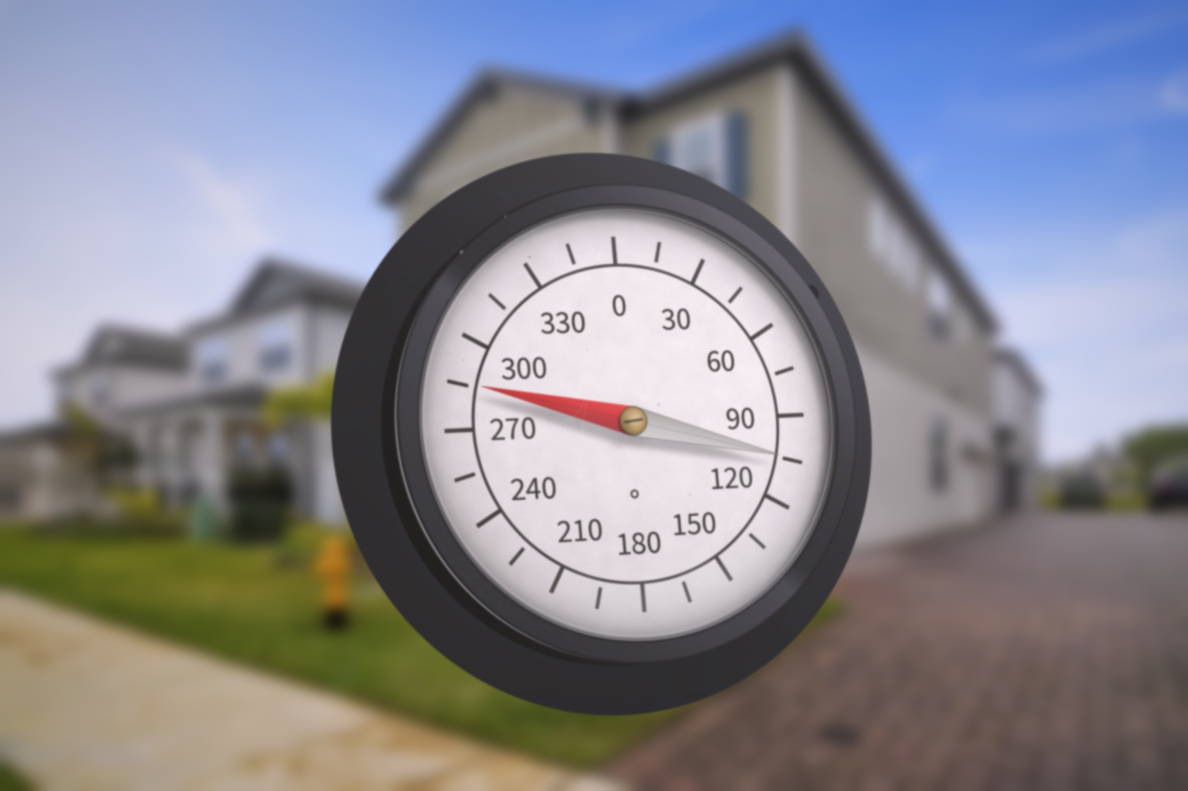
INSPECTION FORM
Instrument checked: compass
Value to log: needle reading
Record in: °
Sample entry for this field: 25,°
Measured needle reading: 285,°
